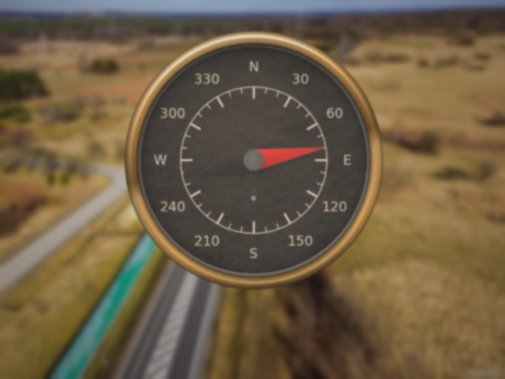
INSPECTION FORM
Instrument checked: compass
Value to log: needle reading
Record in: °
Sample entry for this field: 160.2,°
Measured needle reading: 80,°
